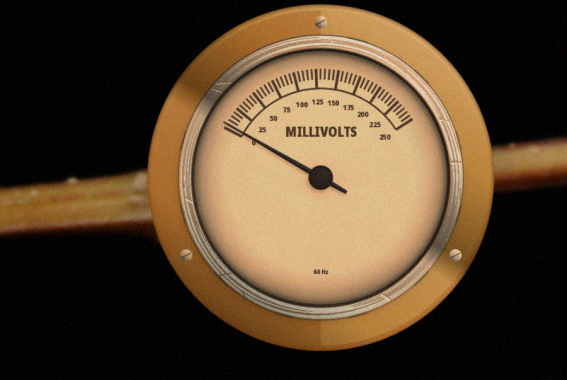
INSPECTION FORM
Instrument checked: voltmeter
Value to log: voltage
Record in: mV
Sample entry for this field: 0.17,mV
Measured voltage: 5,mV
